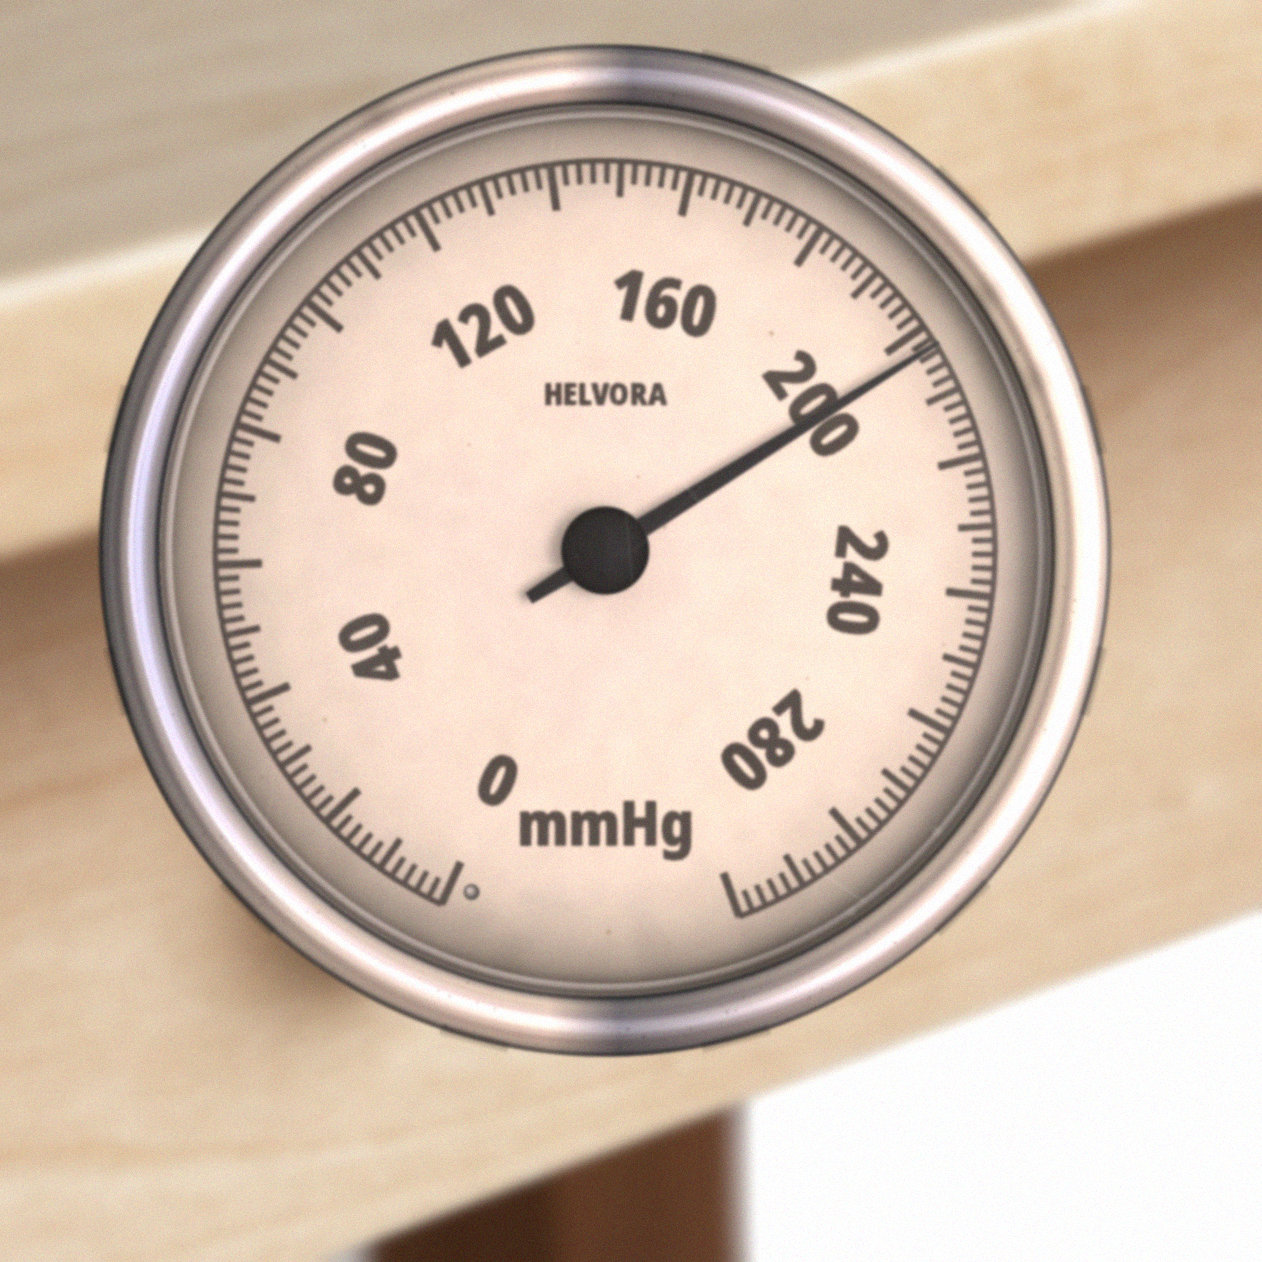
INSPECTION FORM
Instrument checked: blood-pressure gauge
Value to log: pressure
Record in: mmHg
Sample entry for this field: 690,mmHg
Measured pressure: 203,mmHg
